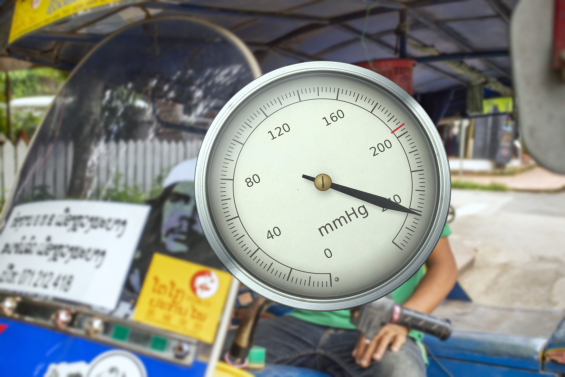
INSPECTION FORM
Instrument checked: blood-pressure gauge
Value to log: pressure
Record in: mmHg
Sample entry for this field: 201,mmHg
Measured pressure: 242,mmHg
